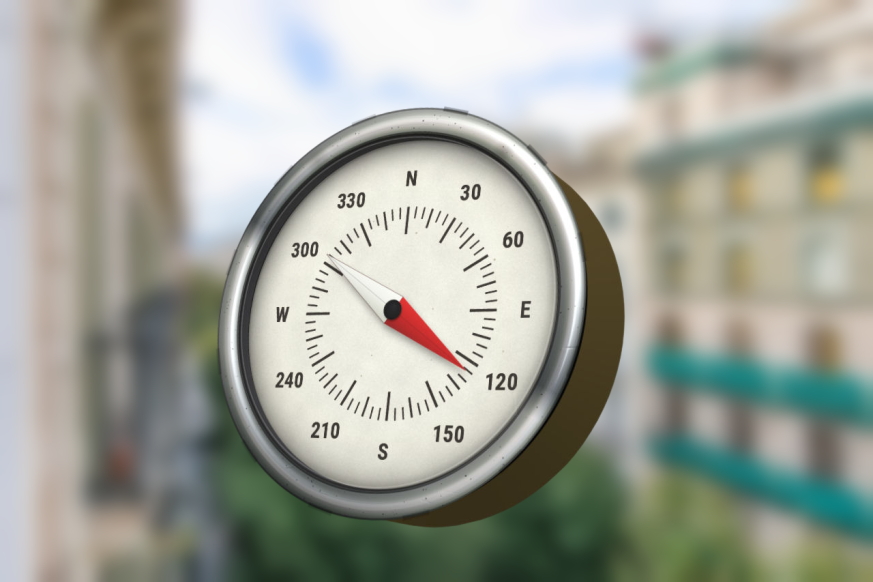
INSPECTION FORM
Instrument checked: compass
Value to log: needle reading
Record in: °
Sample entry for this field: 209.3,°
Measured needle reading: 125,°
